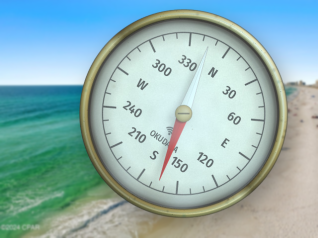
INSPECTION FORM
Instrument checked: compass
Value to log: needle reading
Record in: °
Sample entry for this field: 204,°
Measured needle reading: 165,°
